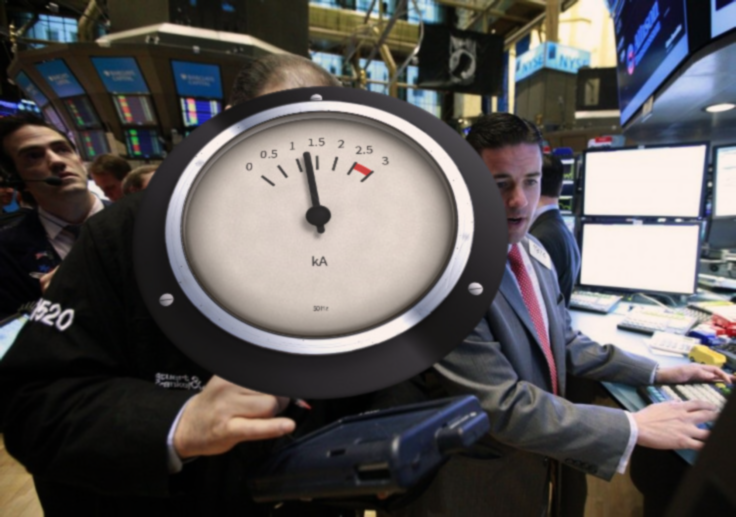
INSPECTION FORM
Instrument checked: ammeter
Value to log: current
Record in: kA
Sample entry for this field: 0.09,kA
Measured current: 1.25,kA
